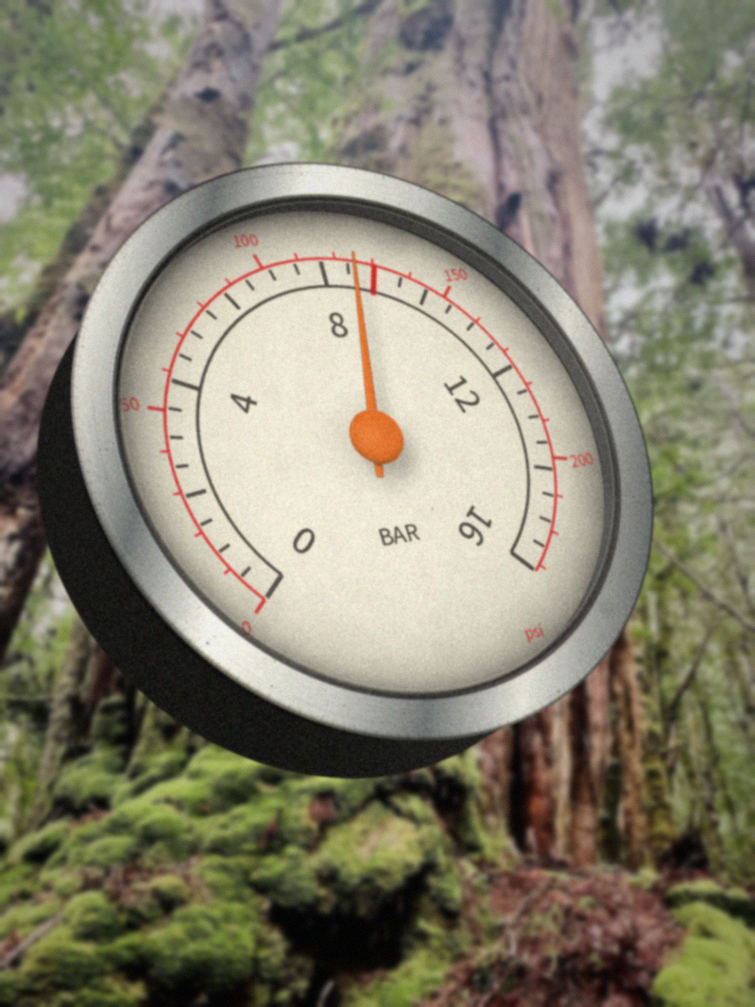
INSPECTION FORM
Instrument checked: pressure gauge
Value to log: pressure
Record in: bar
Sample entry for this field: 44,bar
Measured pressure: 8.5,bar
